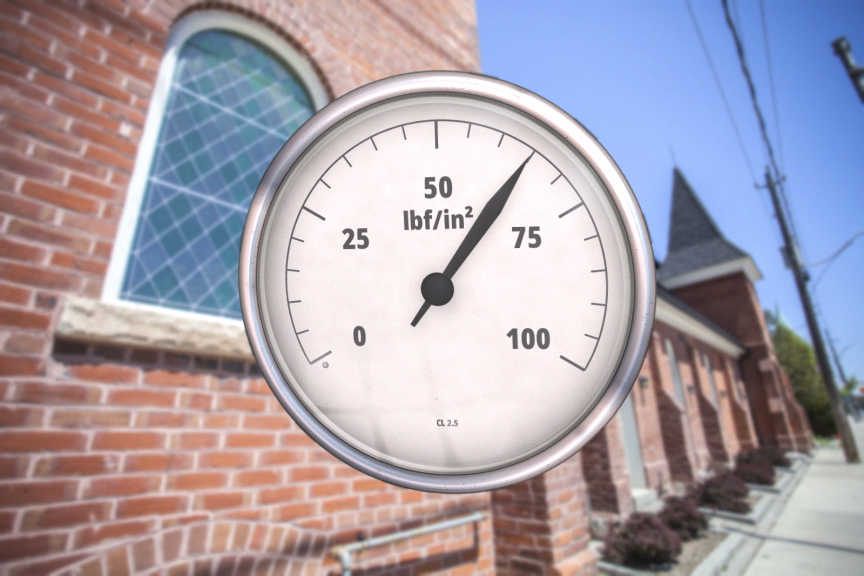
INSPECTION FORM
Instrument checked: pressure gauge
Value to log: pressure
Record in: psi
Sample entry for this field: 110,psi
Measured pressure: 65,psi
